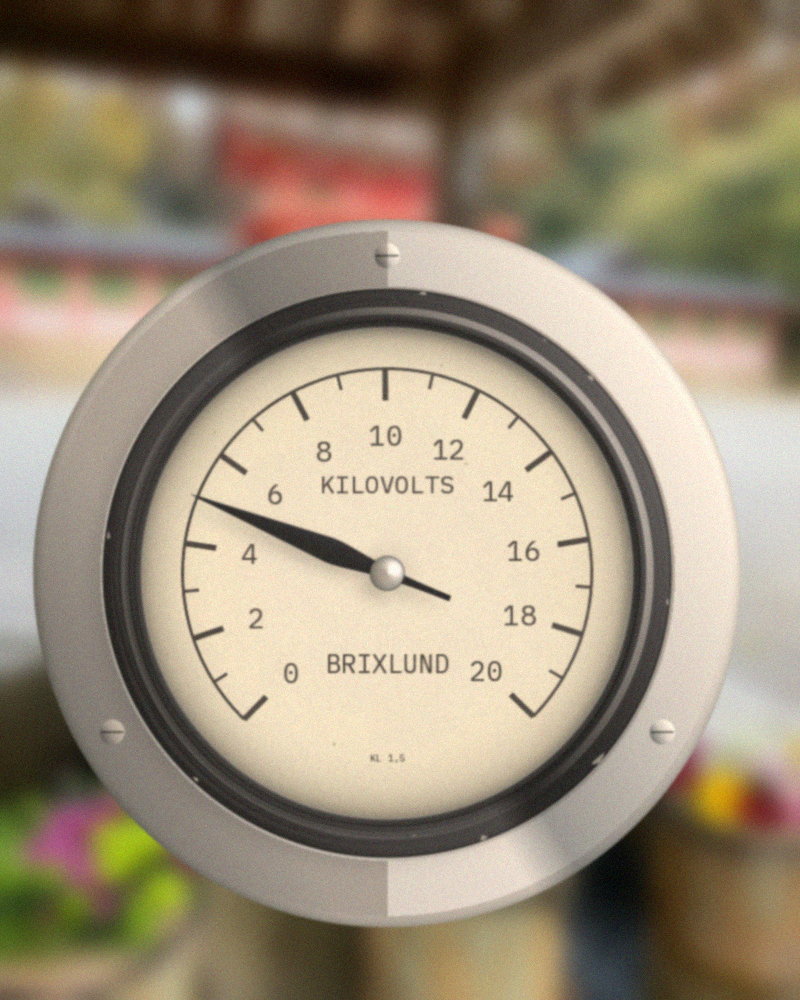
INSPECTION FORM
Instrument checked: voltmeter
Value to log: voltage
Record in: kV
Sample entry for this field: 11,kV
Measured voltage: 5,kV
